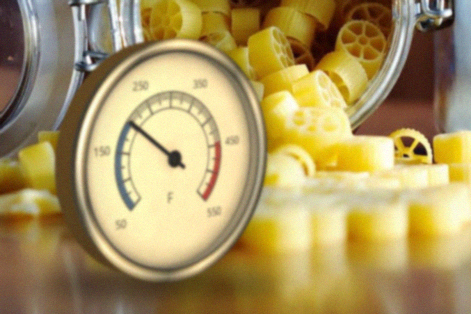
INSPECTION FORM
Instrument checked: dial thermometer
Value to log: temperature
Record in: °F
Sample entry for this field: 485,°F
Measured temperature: 200,°F
